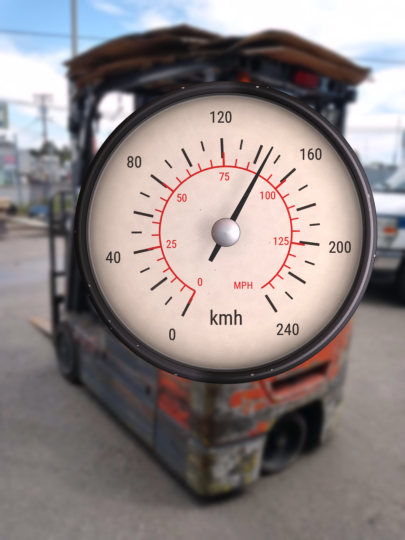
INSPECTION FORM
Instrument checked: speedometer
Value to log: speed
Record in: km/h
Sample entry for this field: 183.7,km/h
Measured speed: 145,km/h
